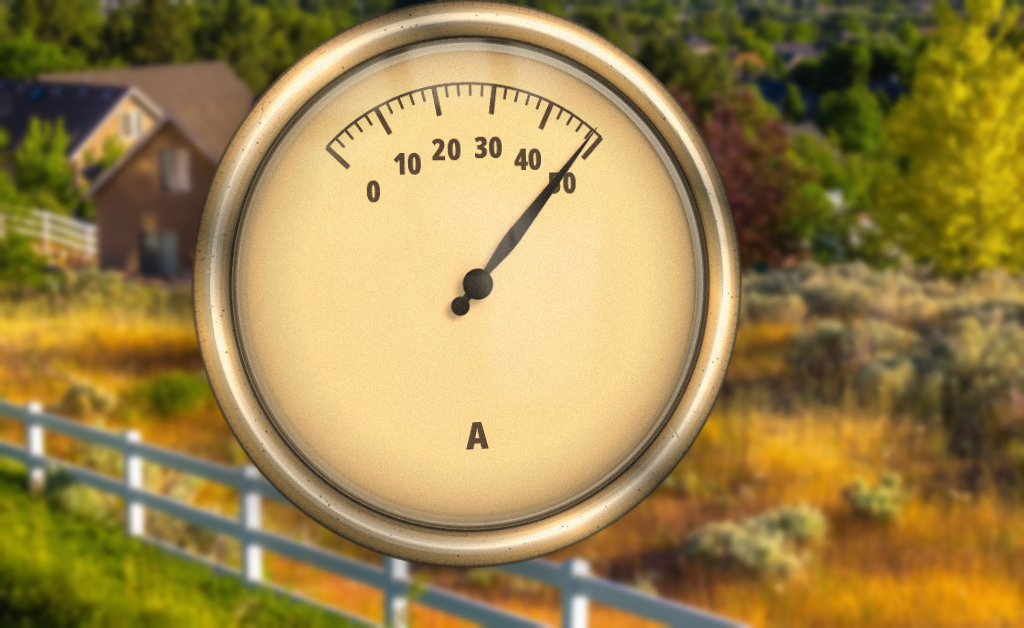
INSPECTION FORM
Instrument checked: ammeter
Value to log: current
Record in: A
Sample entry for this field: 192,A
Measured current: 48,A
